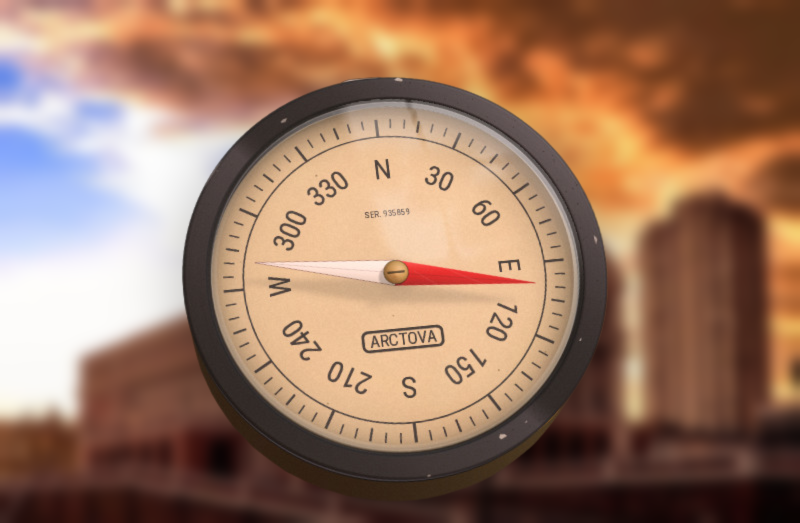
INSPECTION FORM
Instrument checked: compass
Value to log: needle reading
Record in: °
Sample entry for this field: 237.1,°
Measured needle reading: 100,°
